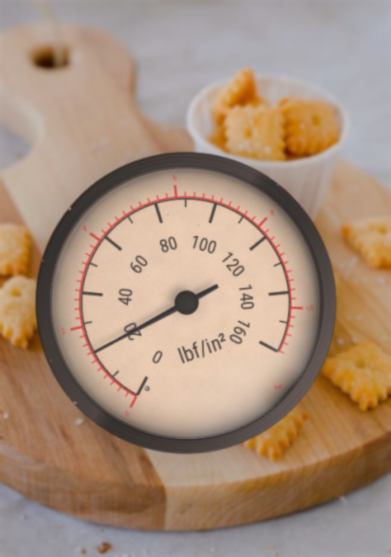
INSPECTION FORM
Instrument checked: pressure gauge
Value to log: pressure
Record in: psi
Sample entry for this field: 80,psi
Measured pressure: 20,psi
